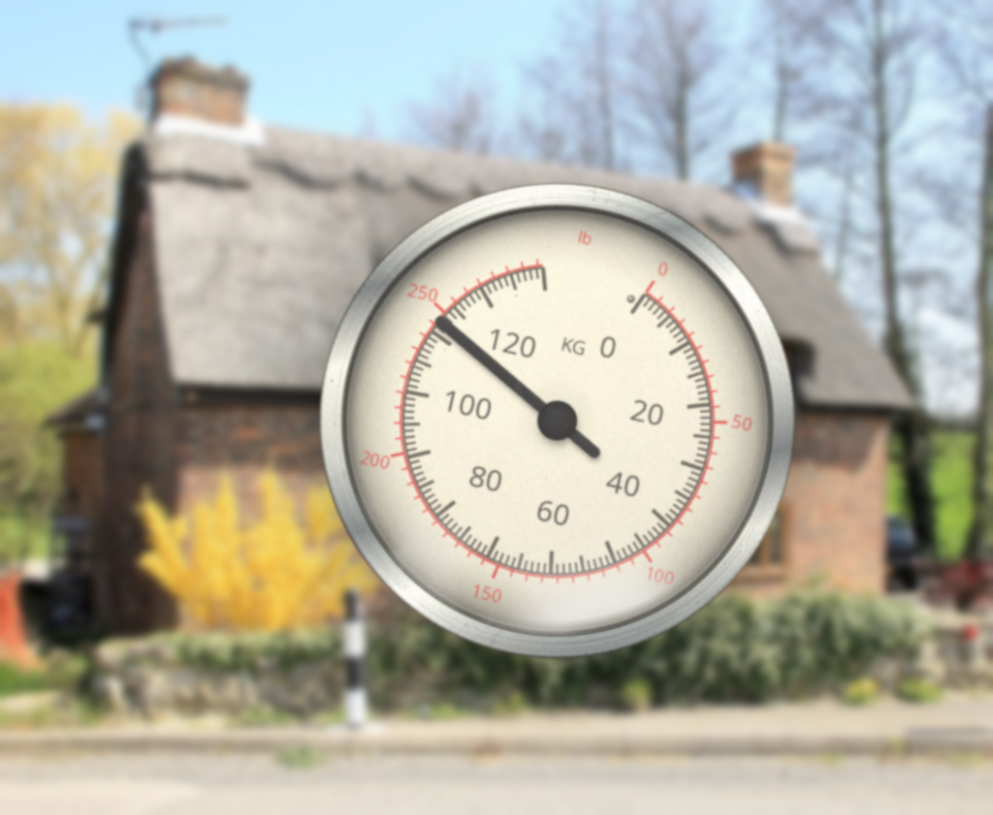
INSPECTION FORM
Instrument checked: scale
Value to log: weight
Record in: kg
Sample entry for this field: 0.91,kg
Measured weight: 112,kg
